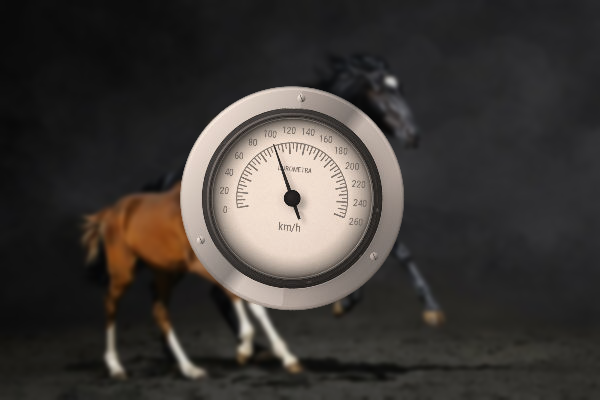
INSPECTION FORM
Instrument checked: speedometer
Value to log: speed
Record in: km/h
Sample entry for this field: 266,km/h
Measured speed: 100,km/h
